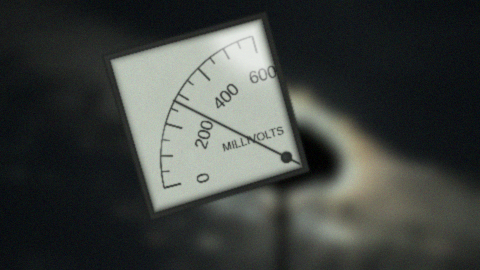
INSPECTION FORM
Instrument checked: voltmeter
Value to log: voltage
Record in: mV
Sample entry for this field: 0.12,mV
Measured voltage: 275,mV
